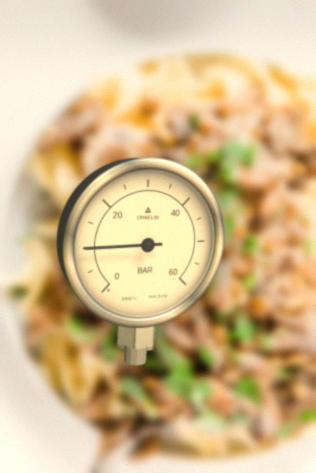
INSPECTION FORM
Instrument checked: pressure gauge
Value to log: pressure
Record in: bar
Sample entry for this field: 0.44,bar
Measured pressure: 10,bar
